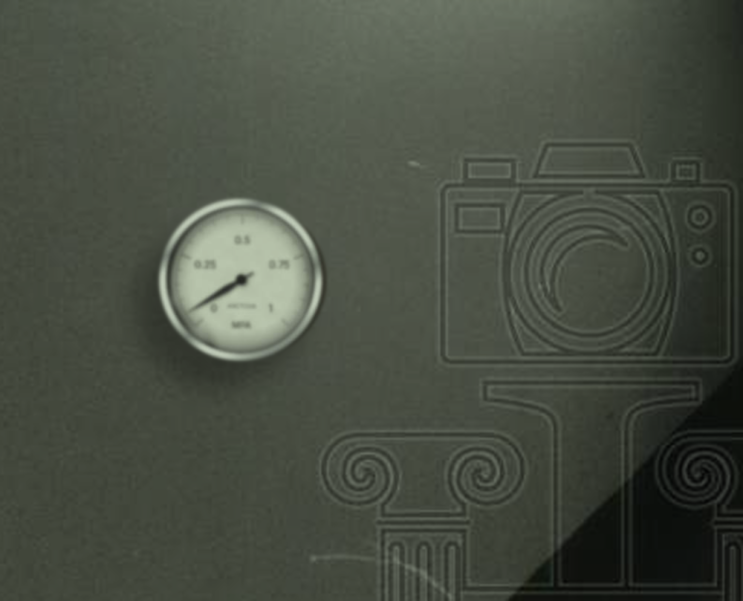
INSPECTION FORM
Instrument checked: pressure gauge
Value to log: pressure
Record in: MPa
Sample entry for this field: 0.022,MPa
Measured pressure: 0.05,MPa
